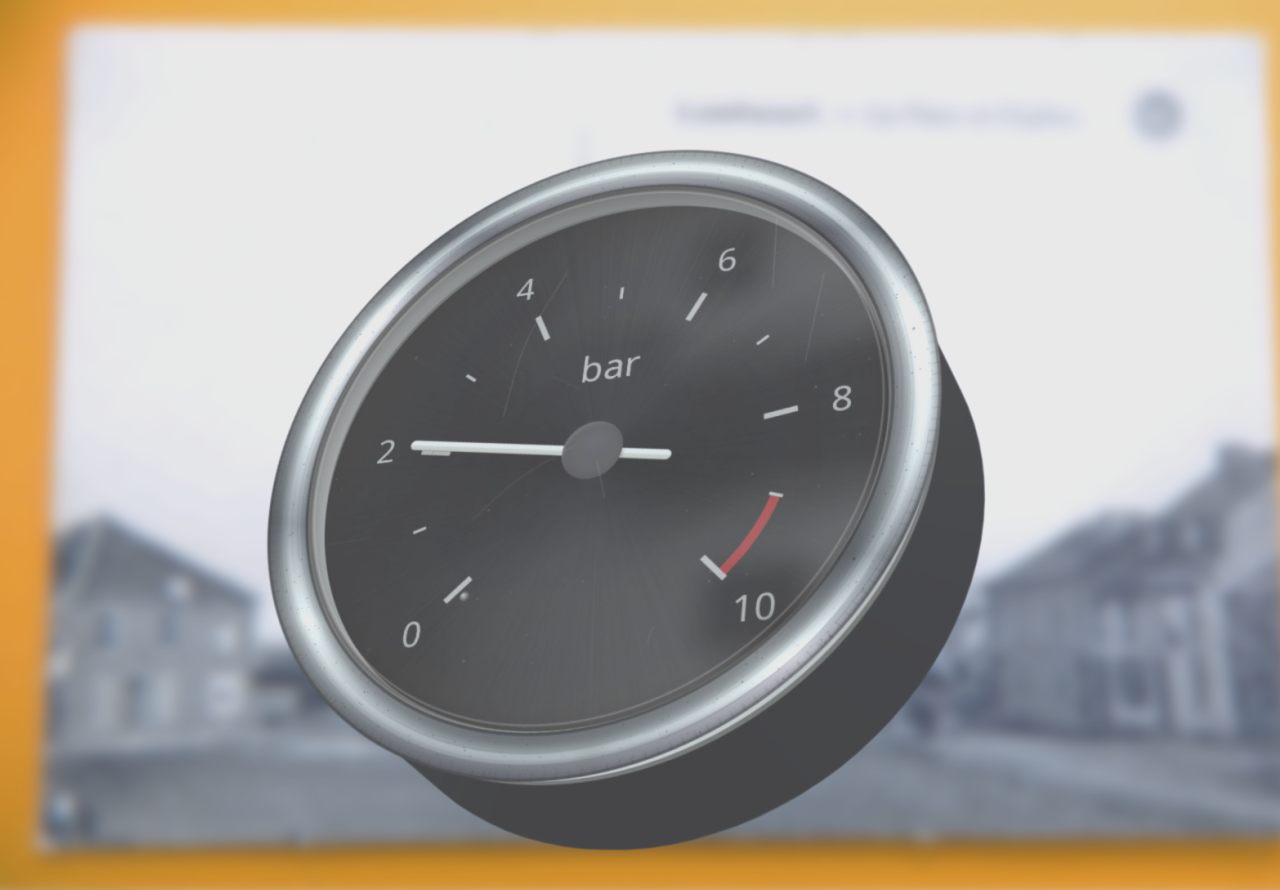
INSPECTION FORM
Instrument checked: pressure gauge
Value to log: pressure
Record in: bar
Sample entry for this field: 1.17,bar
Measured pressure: 2,bar
